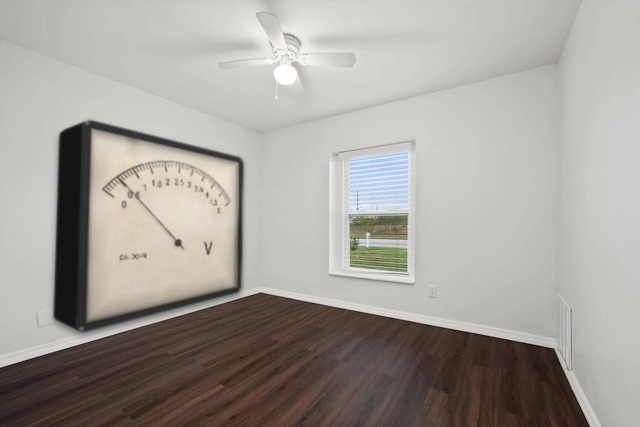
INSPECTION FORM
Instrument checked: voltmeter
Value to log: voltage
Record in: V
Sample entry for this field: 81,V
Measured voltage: 0.5,V
